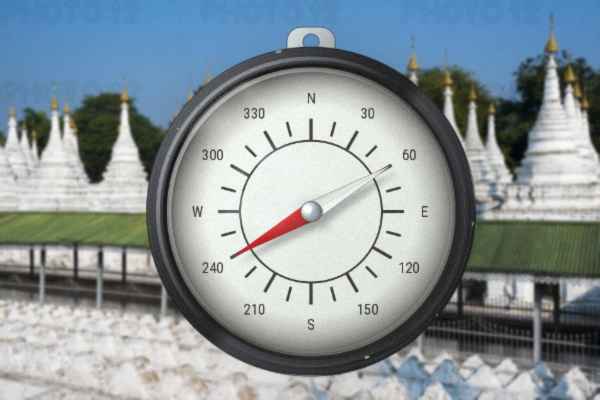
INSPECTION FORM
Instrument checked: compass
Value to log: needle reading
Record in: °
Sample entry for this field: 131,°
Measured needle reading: 240,°
